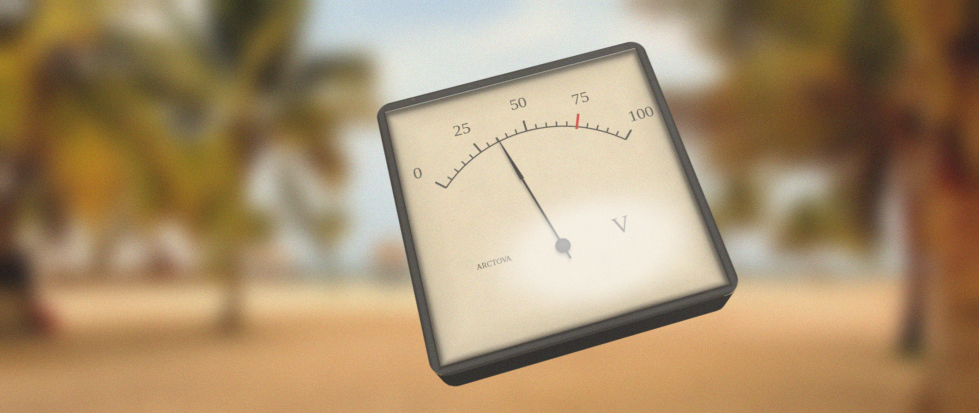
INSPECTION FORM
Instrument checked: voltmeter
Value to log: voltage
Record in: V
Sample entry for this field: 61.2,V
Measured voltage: 35,V
